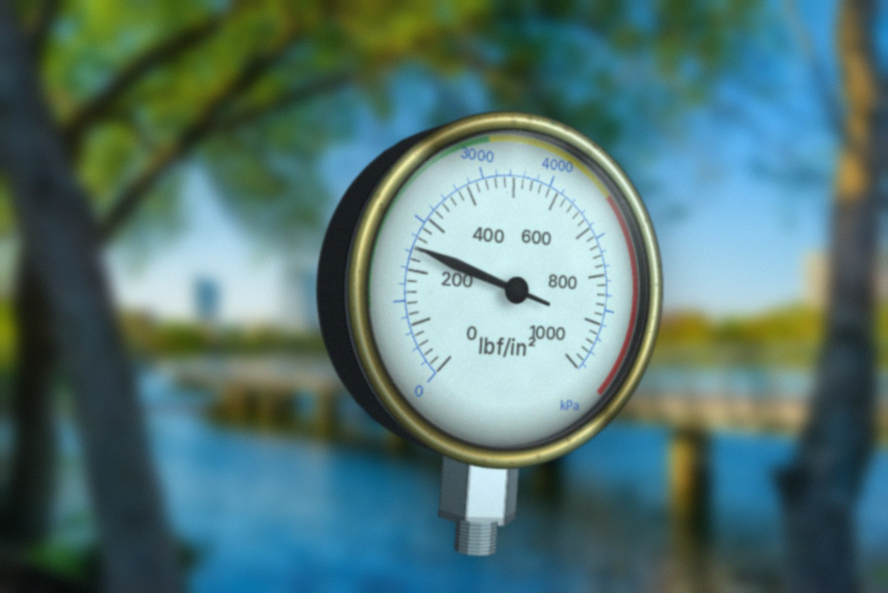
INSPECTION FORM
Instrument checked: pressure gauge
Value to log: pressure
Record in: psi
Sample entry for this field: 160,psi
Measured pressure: 240,psi
